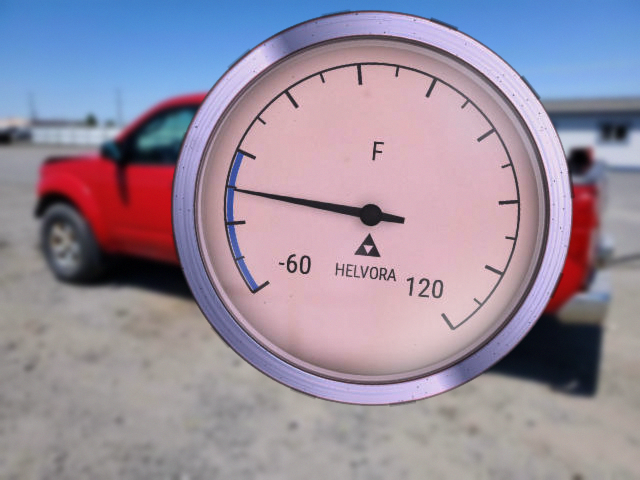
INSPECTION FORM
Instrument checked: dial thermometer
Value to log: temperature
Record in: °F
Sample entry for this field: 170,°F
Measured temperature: -30,°F
